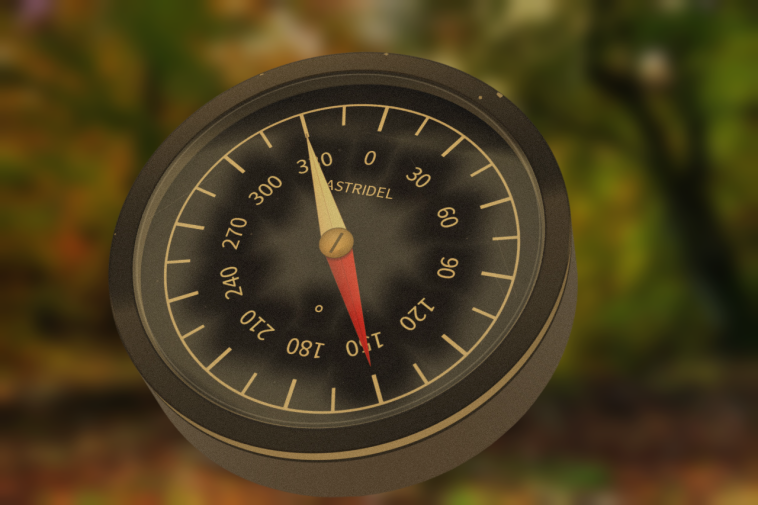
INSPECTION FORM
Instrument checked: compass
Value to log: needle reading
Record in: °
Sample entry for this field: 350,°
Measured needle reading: 150,°
